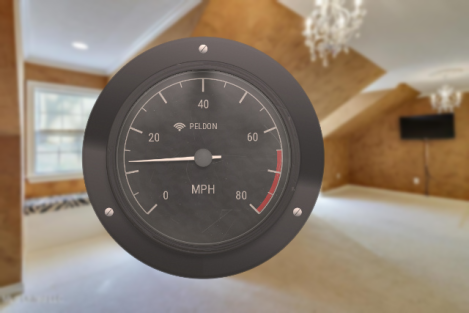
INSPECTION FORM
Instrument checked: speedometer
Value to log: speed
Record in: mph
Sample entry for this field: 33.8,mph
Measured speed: 12.5,mph
